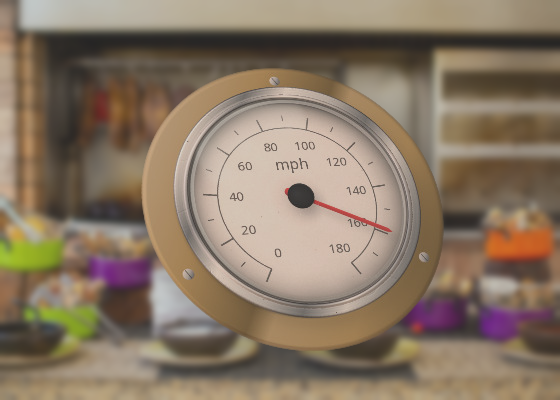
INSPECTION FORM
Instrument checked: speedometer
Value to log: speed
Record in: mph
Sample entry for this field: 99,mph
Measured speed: 160,mph
